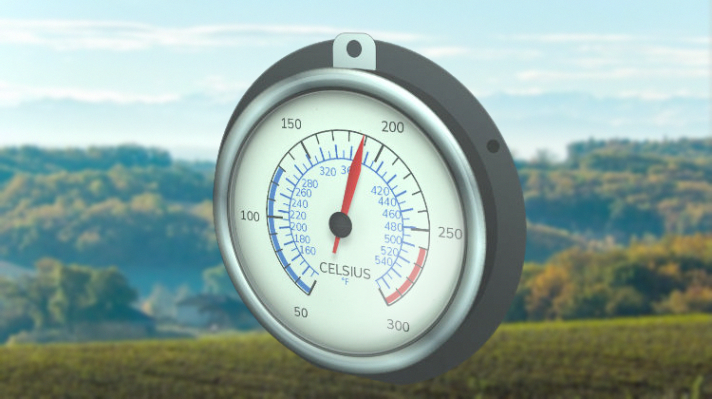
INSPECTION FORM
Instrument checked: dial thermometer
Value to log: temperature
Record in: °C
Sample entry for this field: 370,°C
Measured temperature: 190,°C
